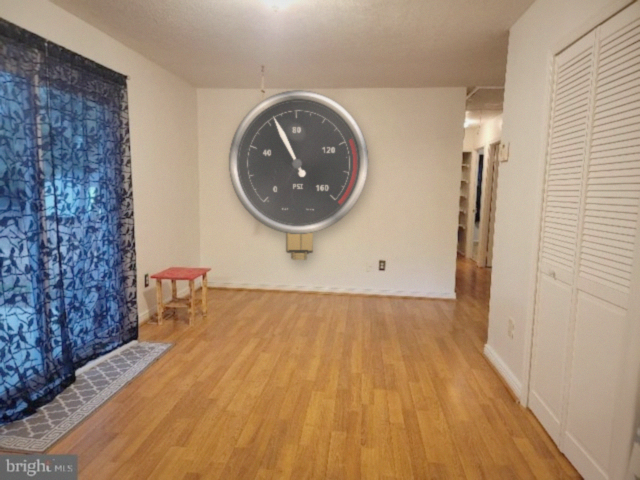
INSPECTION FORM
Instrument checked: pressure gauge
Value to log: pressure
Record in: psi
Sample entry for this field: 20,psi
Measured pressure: 65,psi
